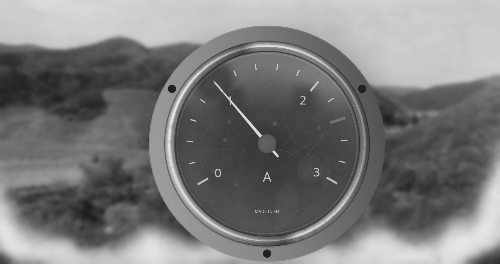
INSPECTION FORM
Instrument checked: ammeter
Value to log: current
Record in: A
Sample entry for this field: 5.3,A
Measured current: 1,A
